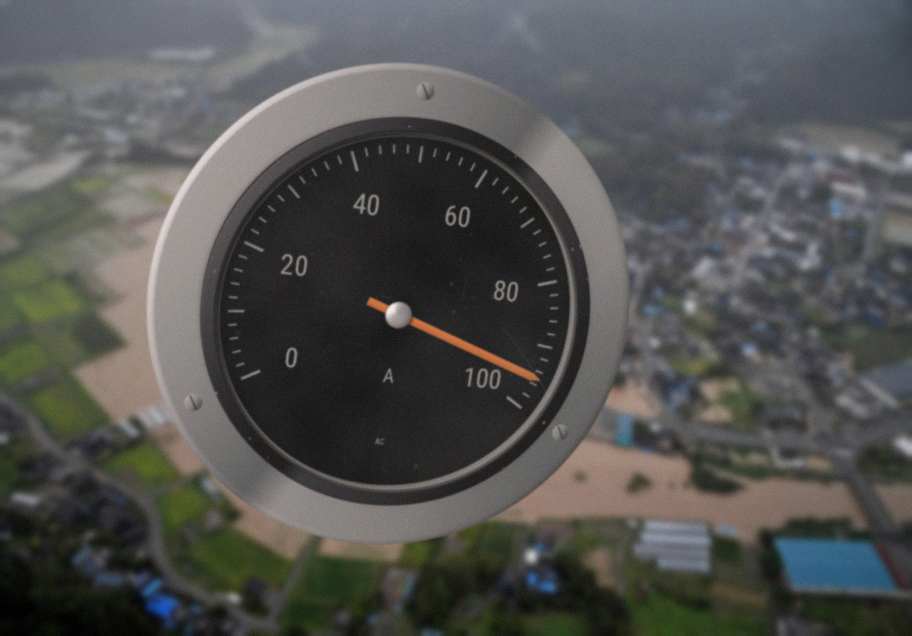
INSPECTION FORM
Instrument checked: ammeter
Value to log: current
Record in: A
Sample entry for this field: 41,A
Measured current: 95,A
